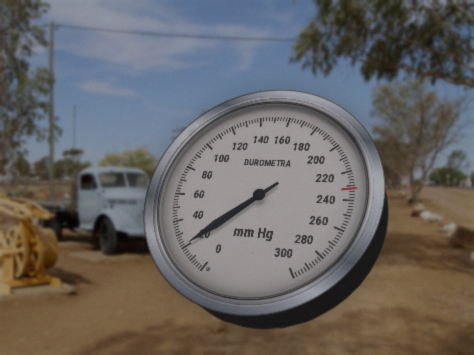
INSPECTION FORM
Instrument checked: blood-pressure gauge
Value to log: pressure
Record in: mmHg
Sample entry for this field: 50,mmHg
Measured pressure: 20,mmHg
